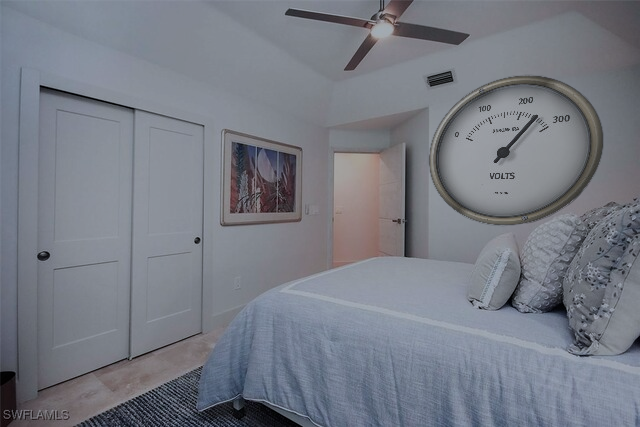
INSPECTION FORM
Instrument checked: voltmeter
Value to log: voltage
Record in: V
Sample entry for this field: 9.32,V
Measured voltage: 250,V
